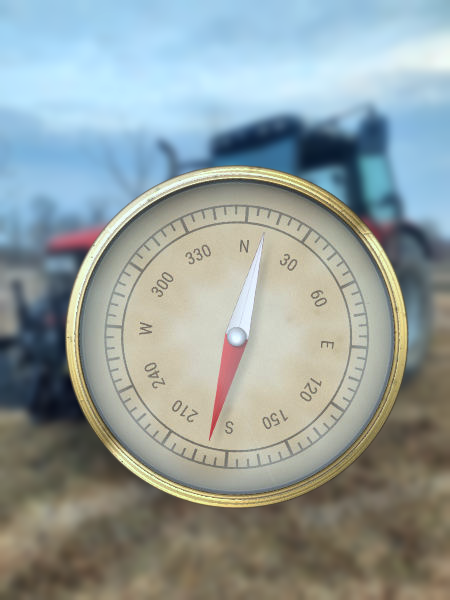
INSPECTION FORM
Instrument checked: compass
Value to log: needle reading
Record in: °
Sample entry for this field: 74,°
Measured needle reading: 190,°
